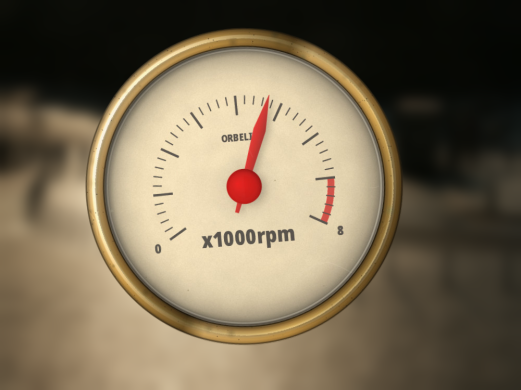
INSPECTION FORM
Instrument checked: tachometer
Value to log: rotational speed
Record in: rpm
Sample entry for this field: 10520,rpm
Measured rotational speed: 4700,rpm
